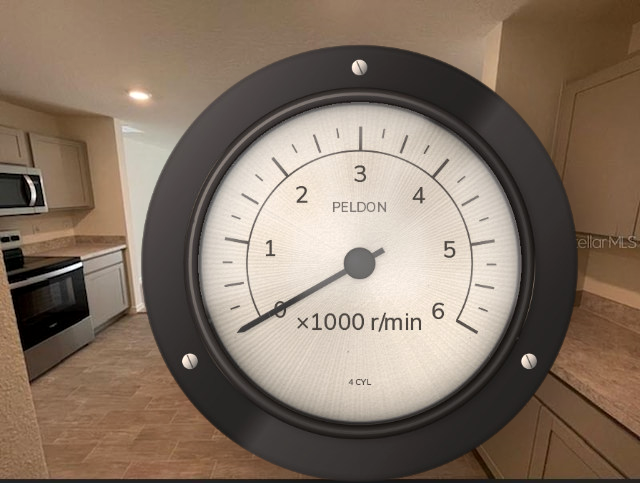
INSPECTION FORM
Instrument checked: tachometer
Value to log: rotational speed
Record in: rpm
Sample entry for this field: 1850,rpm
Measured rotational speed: 0,rpm
